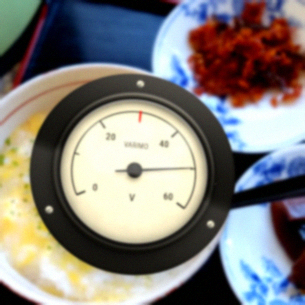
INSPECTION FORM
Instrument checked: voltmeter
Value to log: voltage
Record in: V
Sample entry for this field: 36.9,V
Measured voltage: 50,V
